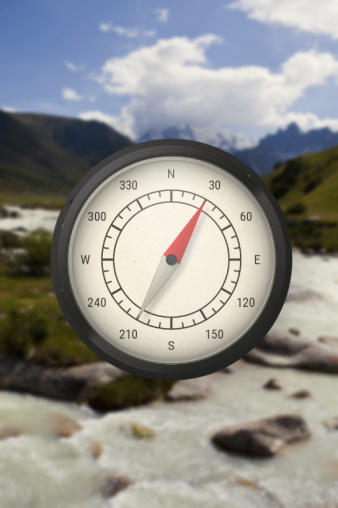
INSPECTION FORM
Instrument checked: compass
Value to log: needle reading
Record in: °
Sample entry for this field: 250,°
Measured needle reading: 30,°
